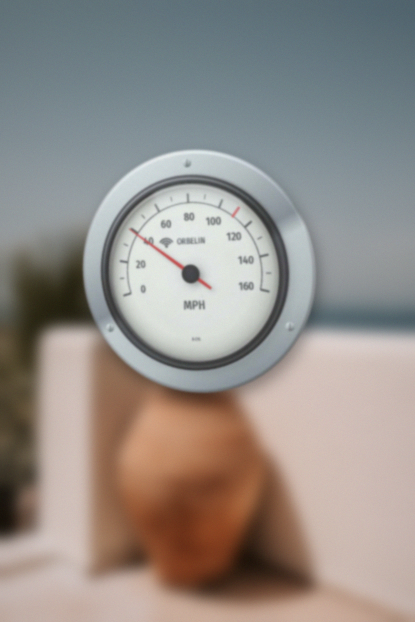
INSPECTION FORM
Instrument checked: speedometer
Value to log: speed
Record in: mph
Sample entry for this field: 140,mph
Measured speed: 40,mph
